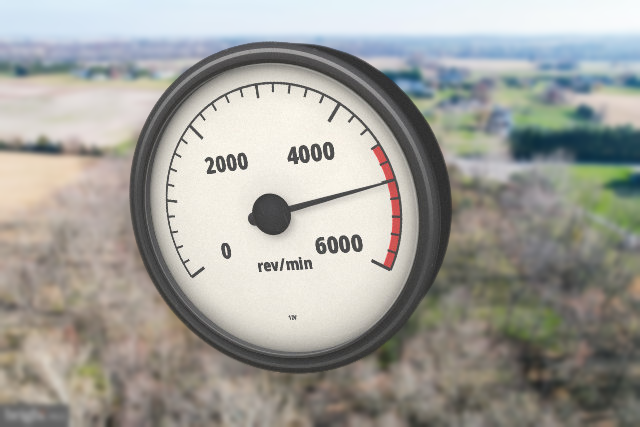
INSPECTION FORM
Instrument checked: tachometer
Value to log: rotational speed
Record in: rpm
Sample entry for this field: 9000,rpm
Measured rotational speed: 5000,rpm
